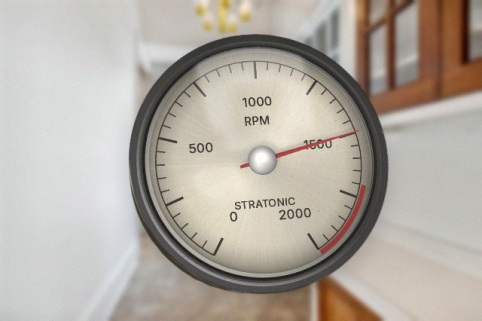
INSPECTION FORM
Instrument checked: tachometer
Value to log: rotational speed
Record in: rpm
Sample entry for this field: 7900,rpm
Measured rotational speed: 1500,rpm
